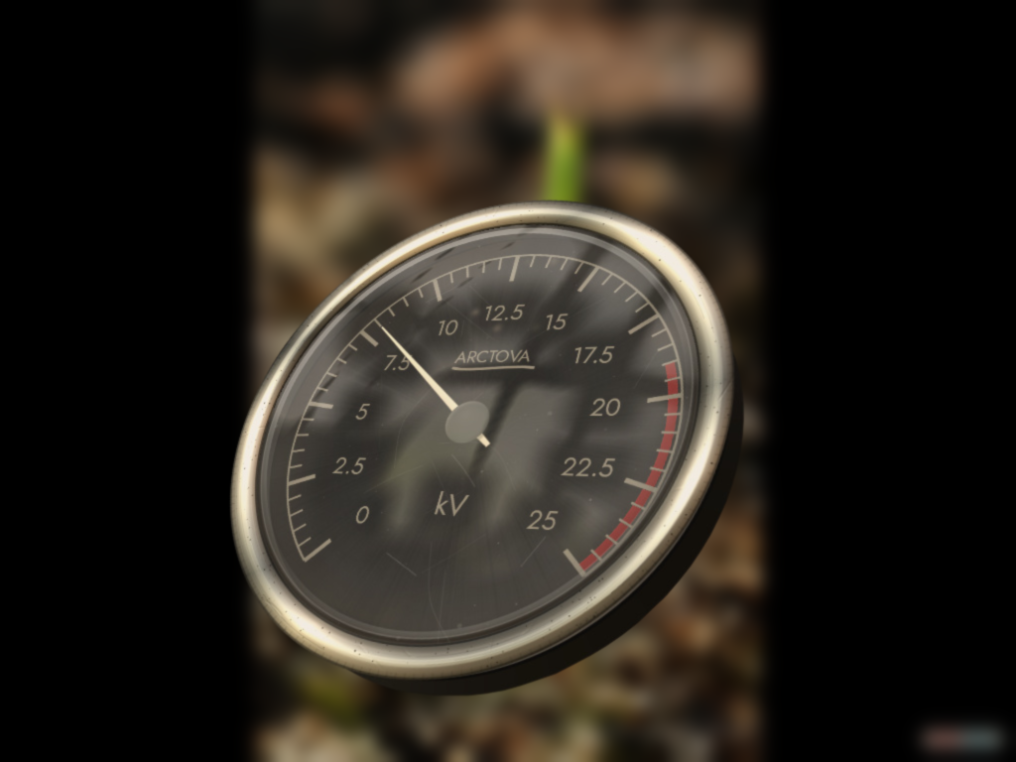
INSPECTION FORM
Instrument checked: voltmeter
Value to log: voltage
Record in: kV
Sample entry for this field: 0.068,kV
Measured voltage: 8,kV
